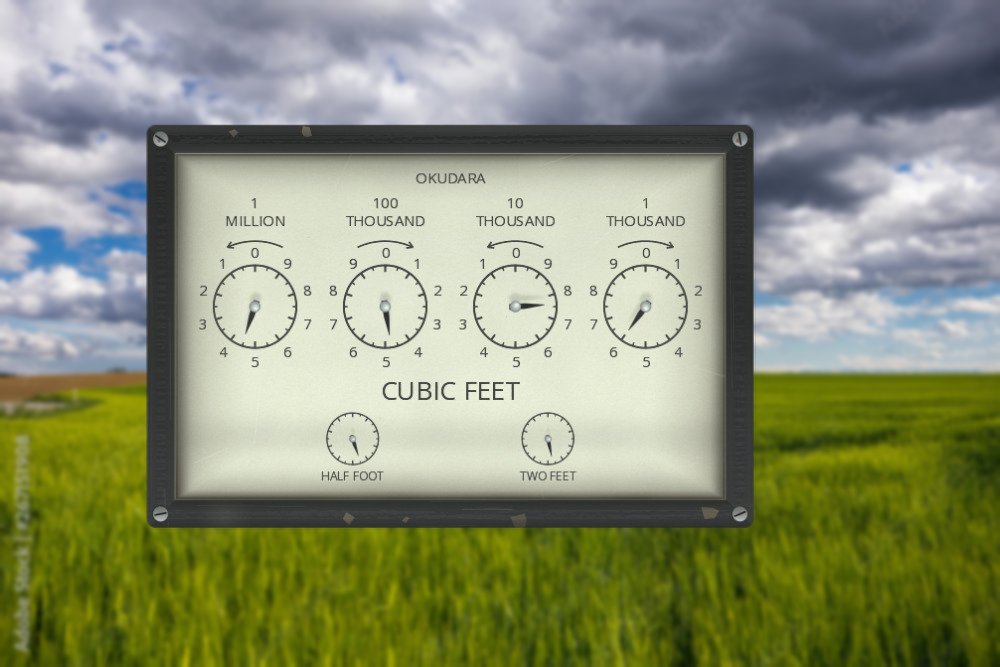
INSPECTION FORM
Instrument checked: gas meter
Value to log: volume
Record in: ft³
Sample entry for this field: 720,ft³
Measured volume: 447600,ft³
